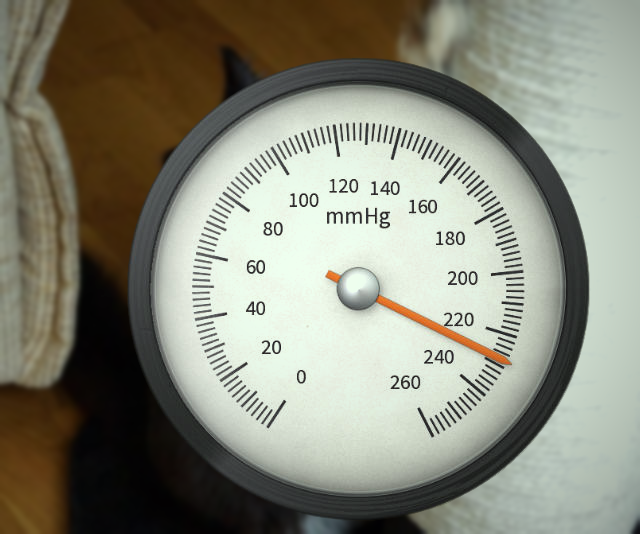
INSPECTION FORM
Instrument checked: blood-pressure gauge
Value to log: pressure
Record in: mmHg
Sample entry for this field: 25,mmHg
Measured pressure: 228,mmHg
